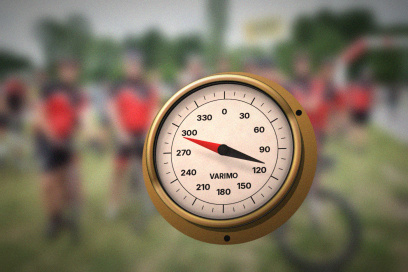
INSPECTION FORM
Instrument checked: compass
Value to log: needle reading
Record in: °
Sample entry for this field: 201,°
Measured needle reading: 290,°
